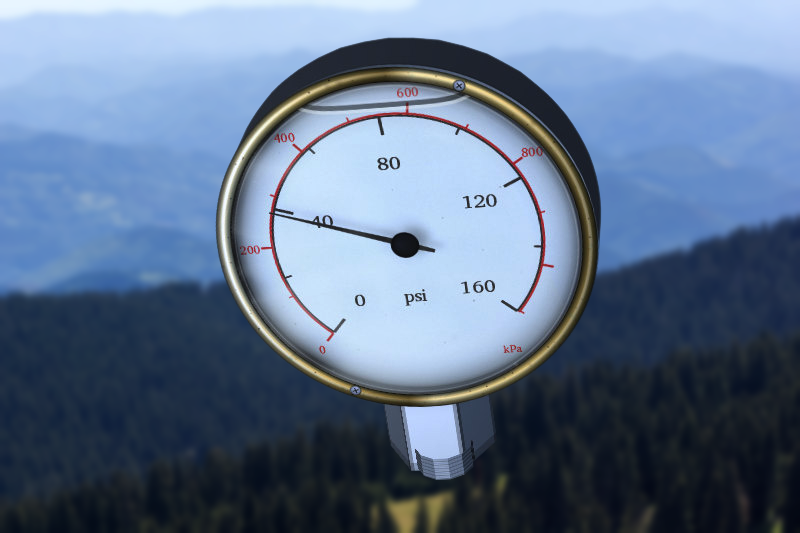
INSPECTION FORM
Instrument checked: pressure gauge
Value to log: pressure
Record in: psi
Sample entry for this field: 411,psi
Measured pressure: 40,psi
